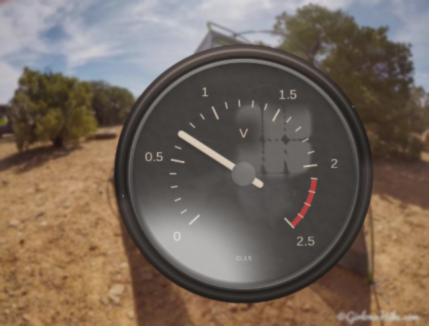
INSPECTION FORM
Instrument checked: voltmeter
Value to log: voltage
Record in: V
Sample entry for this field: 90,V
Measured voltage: 0.7,V
